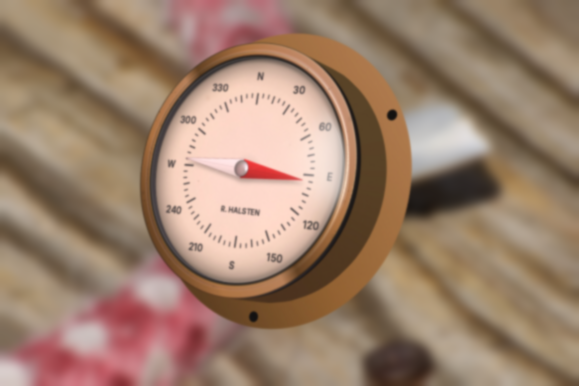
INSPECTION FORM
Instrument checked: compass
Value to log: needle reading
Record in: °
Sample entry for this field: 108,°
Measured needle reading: 95,°
